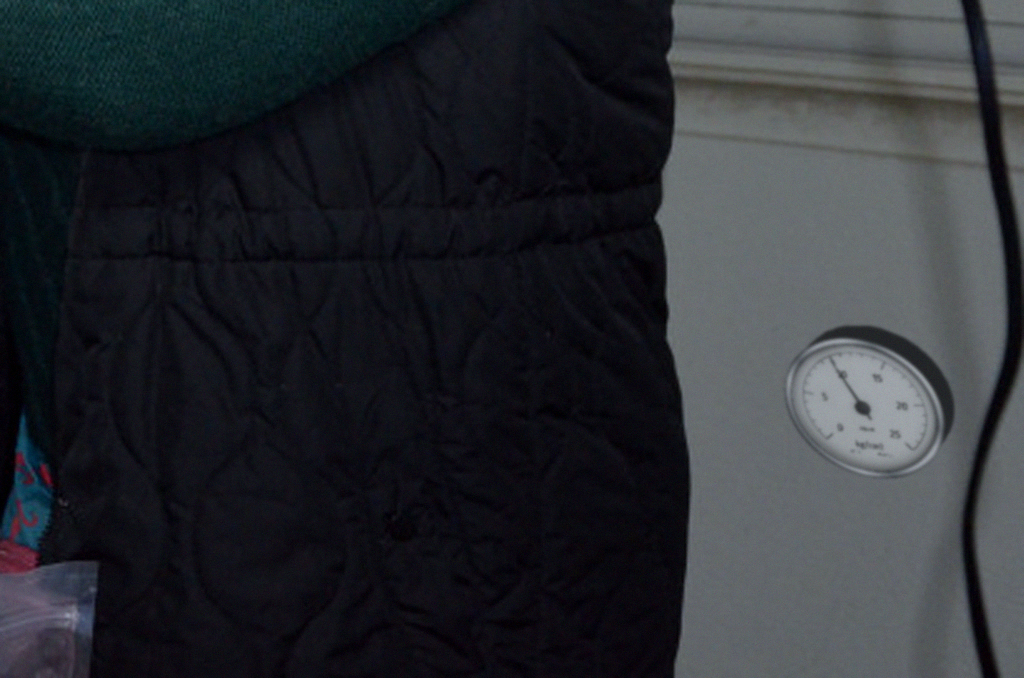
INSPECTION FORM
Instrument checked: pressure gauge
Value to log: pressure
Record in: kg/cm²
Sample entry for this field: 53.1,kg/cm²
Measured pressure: 10,kg/cm²
